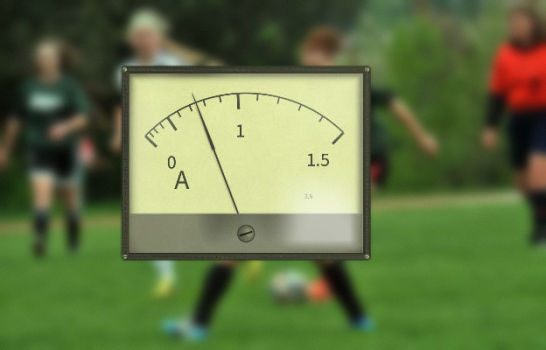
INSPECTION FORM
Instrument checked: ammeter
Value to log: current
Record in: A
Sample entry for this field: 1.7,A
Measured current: 0.75,A
